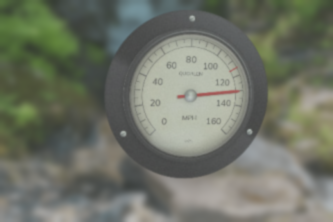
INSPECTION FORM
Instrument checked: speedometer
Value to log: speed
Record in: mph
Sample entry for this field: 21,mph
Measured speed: 130,mph
